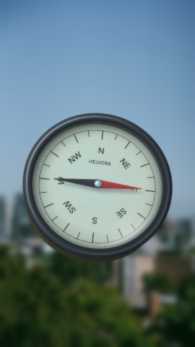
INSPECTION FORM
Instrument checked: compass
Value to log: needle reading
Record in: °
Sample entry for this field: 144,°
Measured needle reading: 90,°
